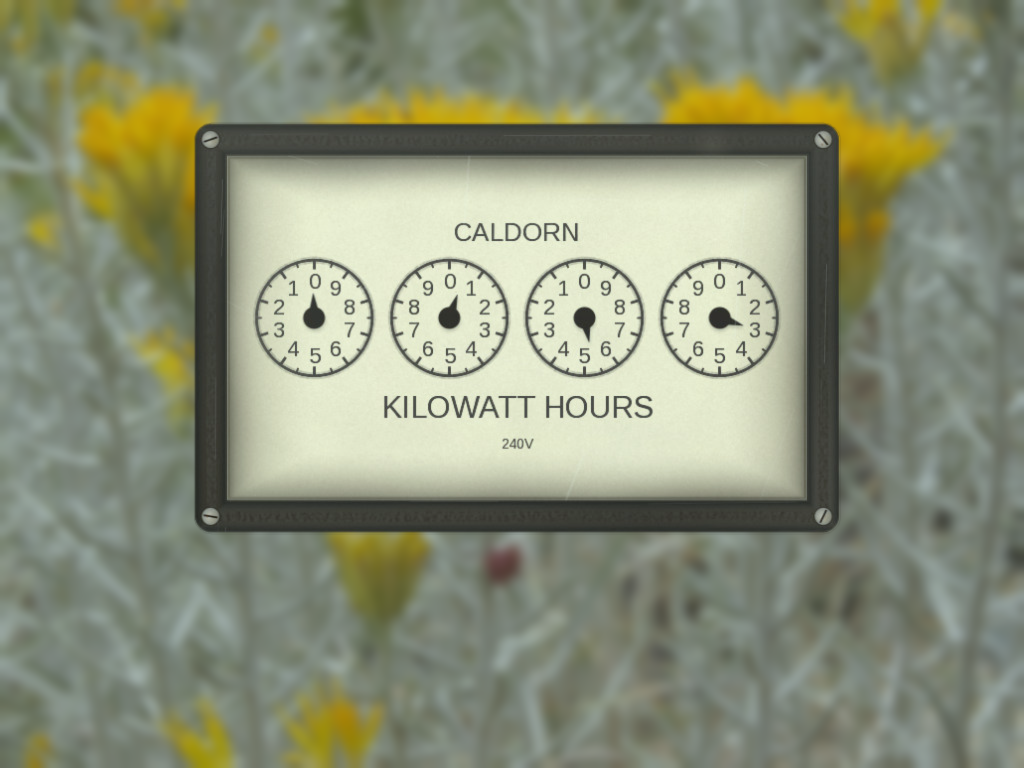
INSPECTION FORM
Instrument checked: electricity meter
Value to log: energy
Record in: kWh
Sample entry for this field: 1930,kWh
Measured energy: 53,kWh
